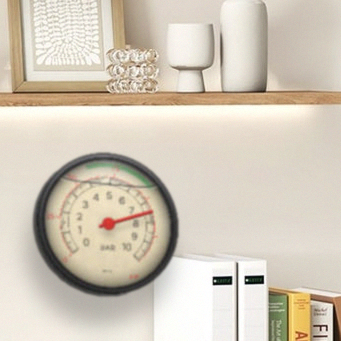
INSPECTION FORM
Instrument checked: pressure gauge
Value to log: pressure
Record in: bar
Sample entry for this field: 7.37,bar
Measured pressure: 7.5,bar
